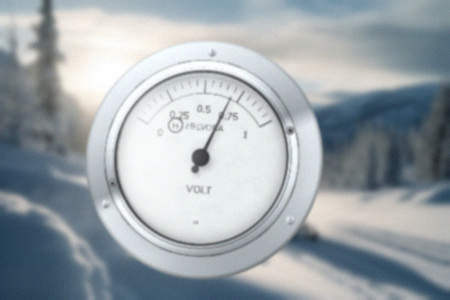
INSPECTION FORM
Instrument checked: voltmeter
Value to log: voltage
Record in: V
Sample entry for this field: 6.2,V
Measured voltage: 0.7,V
